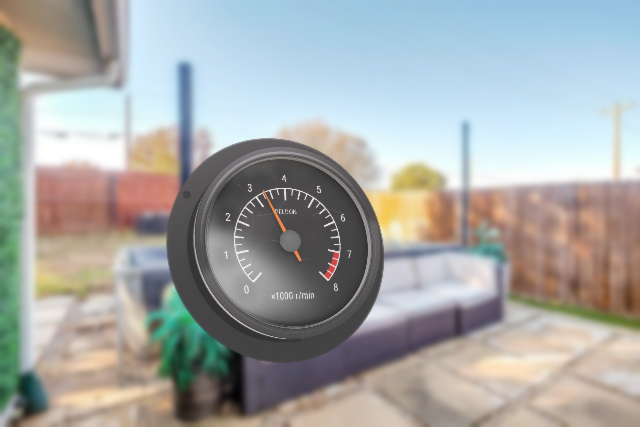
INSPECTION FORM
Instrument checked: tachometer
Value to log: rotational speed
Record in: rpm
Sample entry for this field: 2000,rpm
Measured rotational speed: 3250,rpm
